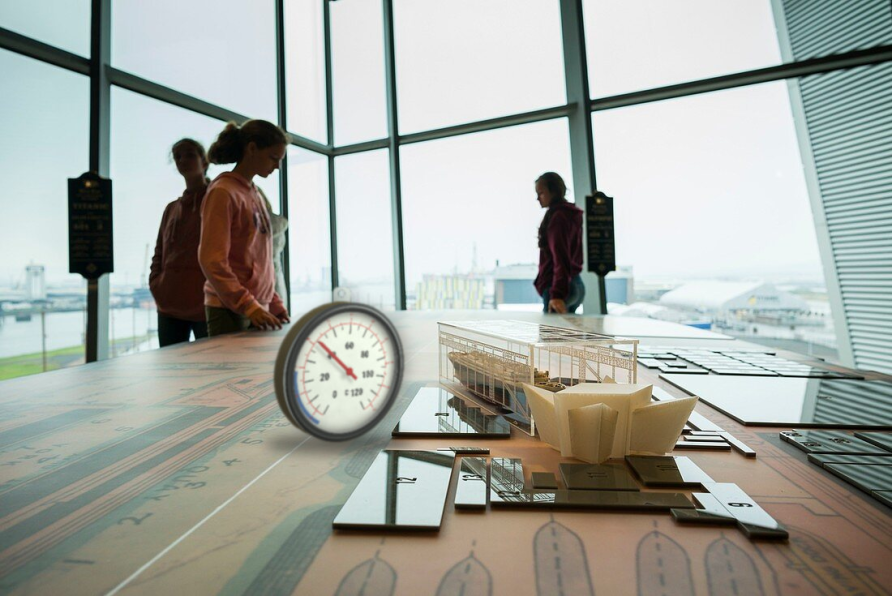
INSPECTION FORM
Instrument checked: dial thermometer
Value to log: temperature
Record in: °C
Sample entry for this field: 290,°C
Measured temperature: 40,°C
